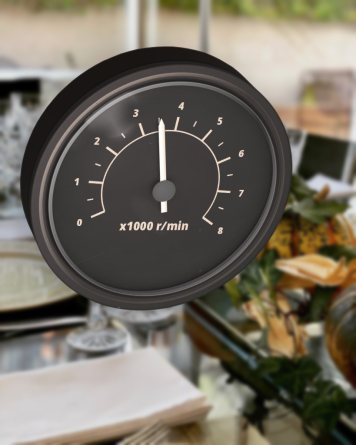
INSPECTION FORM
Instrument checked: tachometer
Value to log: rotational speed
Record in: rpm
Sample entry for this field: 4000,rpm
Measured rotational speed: 3500,rpm
